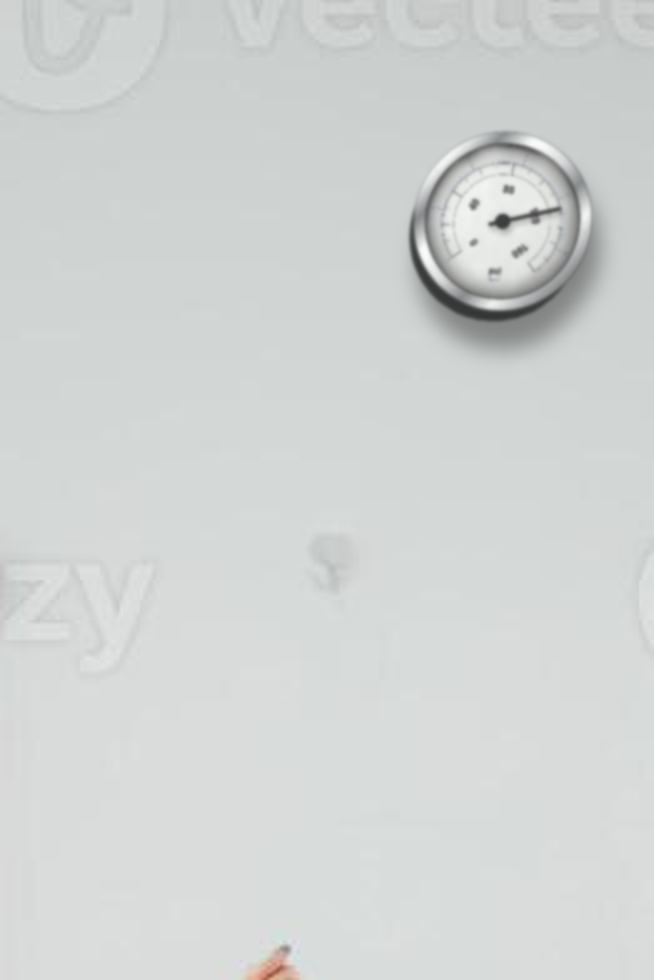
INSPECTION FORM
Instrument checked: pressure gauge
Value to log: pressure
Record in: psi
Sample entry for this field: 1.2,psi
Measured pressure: 120,psi
